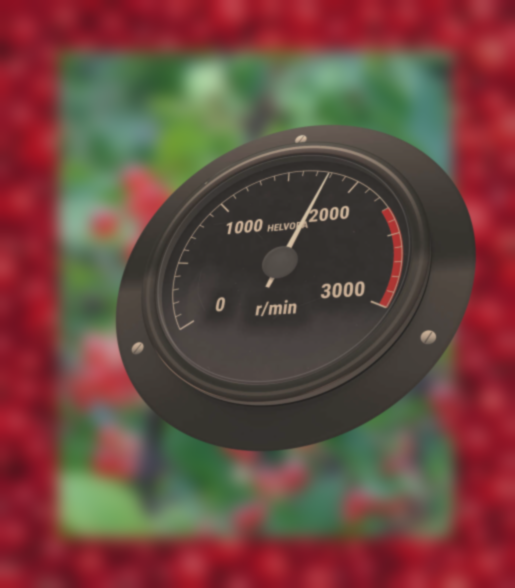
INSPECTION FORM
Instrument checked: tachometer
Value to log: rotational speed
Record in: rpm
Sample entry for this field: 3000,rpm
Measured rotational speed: 1800,rpm
